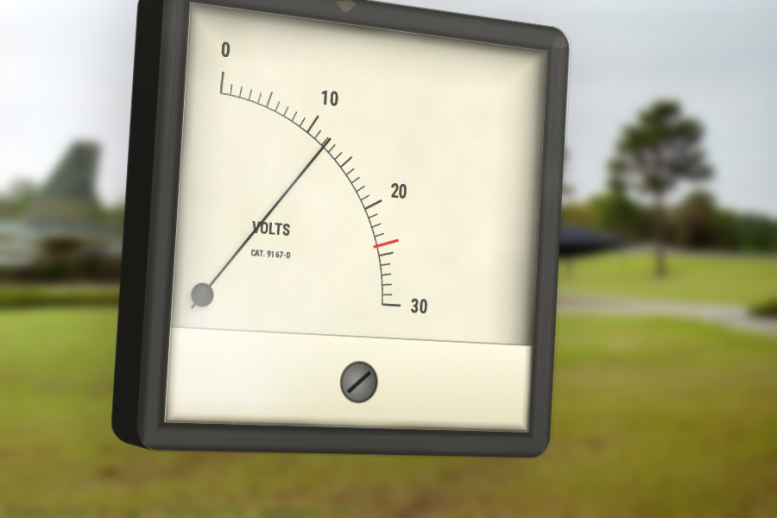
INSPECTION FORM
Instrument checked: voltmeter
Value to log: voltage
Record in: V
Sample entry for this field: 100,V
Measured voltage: 12,V
